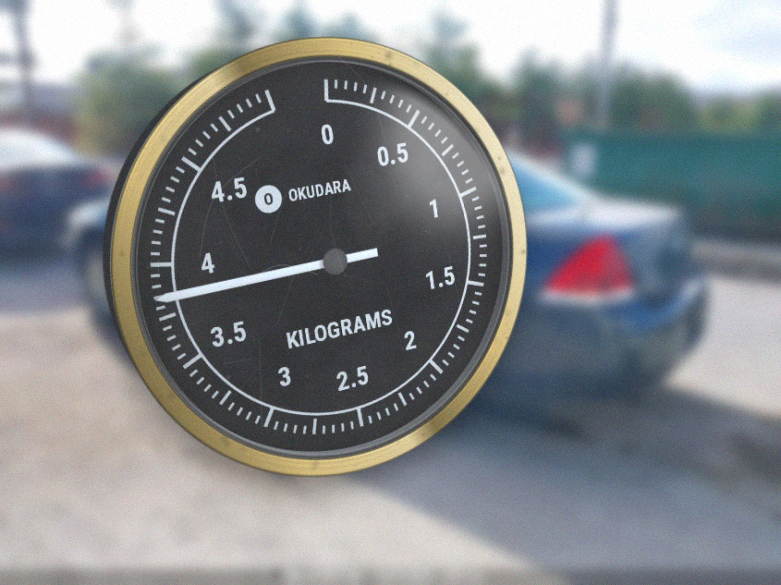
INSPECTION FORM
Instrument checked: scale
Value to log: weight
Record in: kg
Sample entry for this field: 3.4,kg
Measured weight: 3.85,kg
